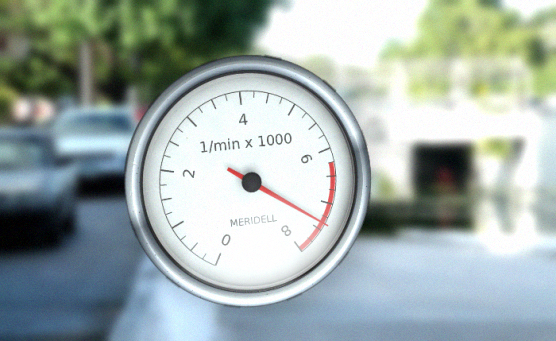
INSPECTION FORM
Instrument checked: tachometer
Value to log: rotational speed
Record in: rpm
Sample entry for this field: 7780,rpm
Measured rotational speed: 7375,rpm
